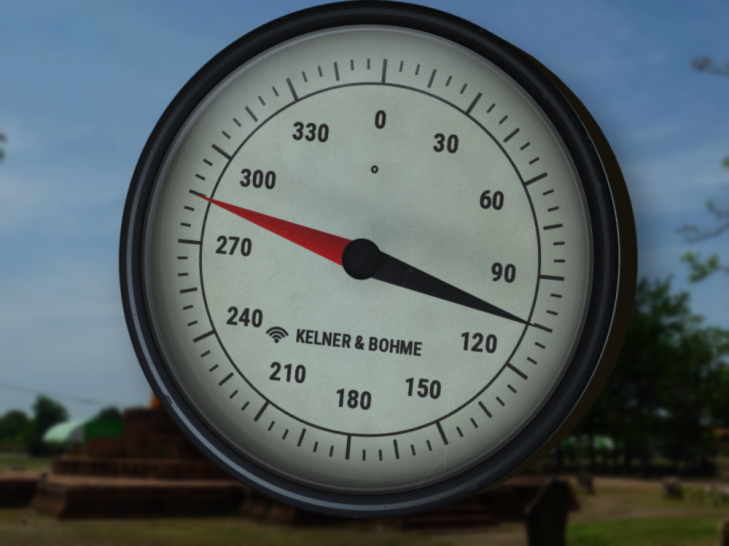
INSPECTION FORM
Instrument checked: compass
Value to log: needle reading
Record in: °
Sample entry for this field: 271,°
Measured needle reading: 285,°
